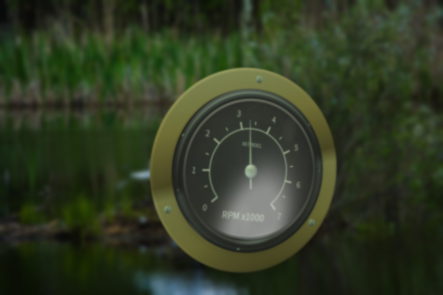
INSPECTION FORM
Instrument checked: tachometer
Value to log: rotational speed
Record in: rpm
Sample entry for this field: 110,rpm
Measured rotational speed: 3250,rpm
